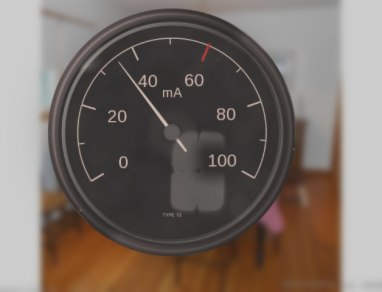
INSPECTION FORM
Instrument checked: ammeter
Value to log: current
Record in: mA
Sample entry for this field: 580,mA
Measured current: 35,mA
